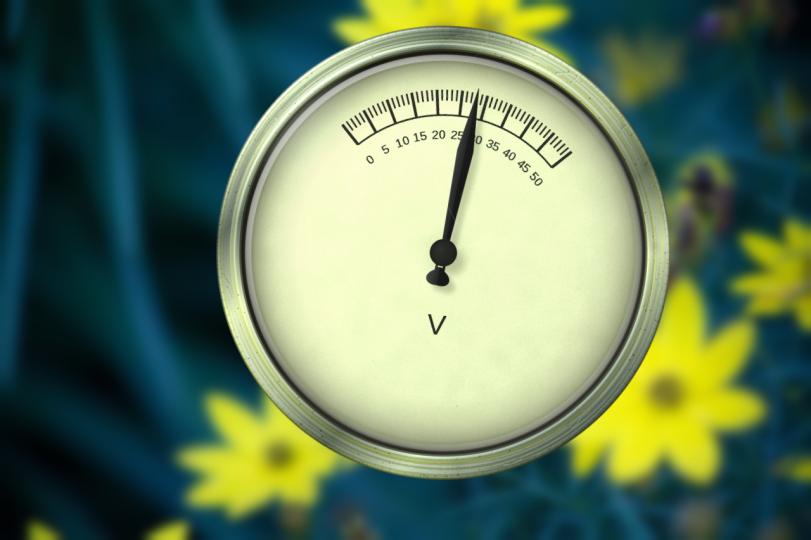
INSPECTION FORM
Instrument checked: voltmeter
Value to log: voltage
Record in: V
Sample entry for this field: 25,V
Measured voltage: 28,V
